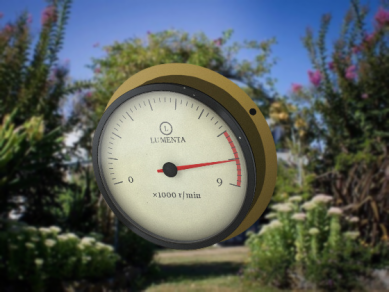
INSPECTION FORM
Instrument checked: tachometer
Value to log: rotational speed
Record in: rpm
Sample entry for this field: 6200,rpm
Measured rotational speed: 8000,rpm
